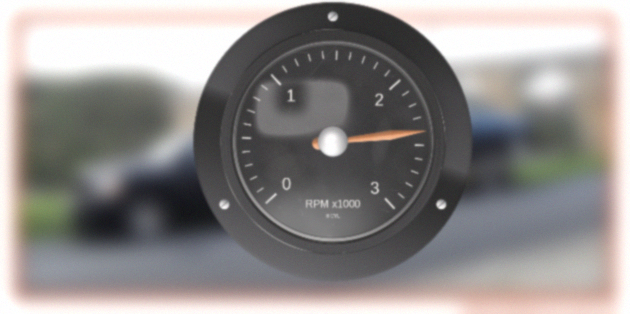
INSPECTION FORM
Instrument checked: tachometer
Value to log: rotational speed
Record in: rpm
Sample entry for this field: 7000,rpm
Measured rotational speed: 2400,rpm
